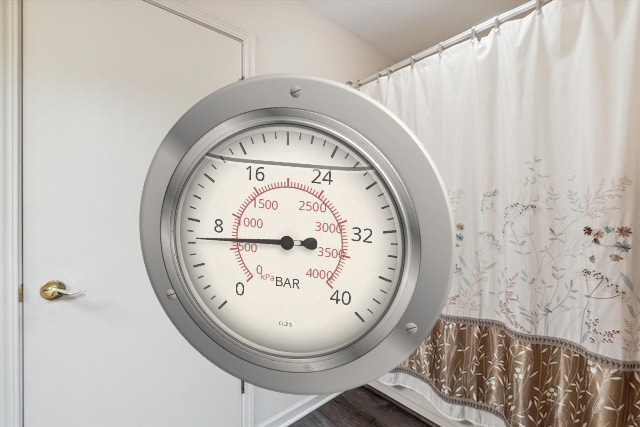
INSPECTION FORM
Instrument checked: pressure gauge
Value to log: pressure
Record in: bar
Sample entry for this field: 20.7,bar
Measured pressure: 6.5,bar
